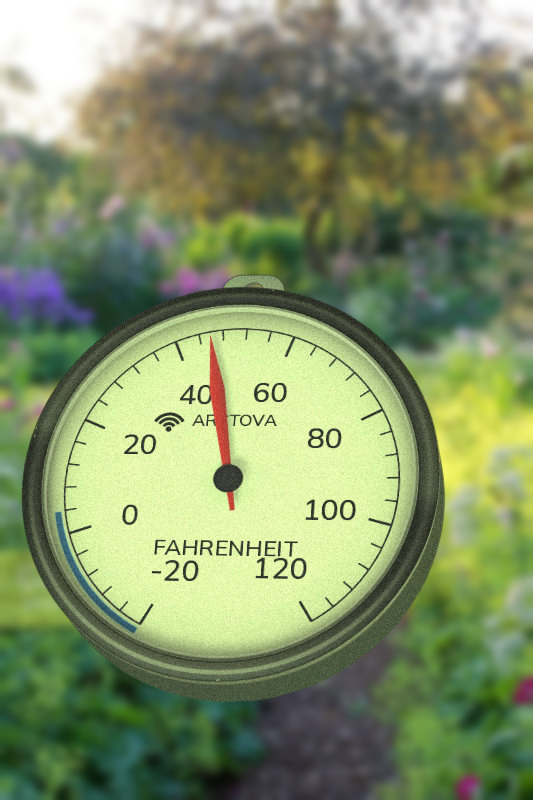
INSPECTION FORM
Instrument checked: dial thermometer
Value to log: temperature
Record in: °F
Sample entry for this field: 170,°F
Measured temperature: 46,°F
